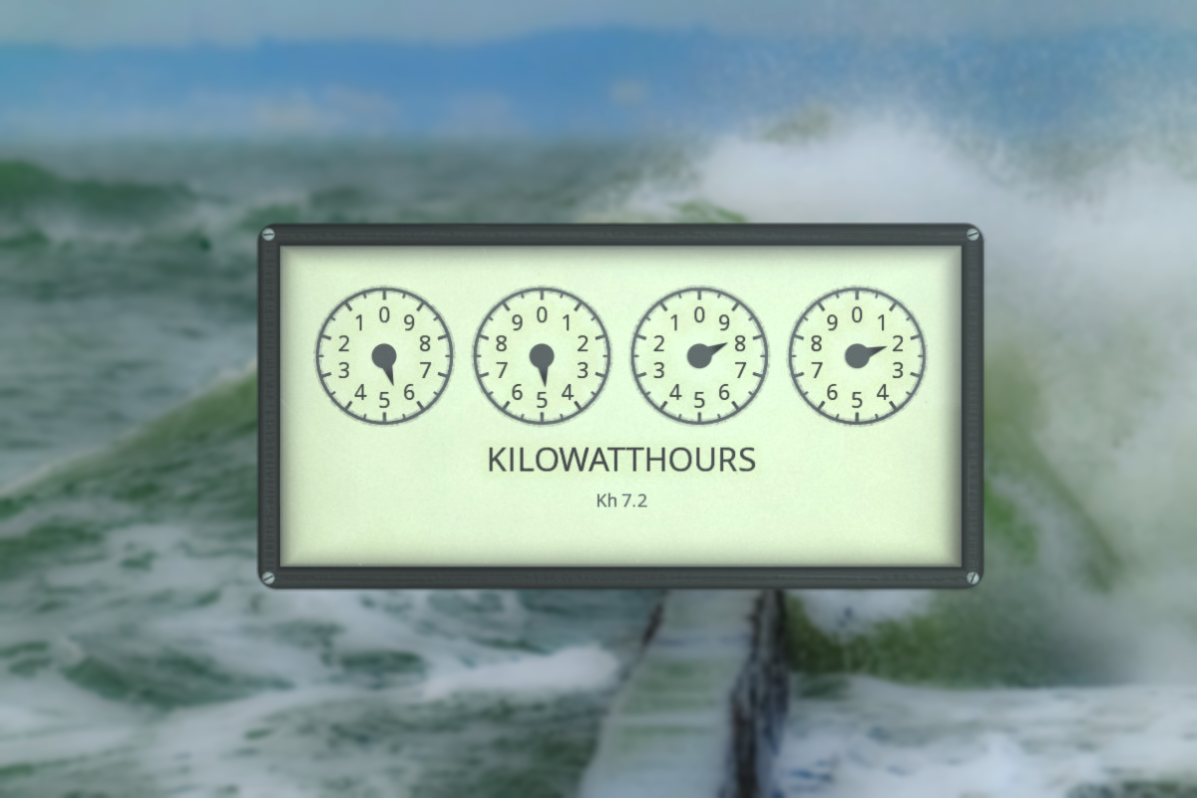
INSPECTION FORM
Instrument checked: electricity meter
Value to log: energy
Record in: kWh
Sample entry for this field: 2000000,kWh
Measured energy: 5482,kWh
